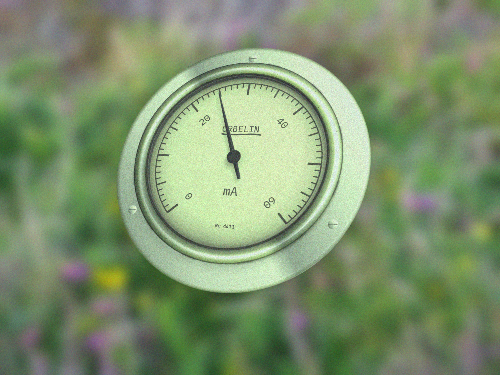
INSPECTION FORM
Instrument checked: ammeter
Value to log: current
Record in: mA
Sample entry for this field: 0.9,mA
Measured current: 25,mA
